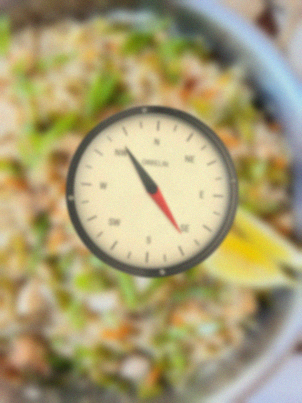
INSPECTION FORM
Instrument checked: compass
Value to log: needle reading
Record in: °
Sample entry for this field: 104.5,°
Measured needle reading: 142.5,°
